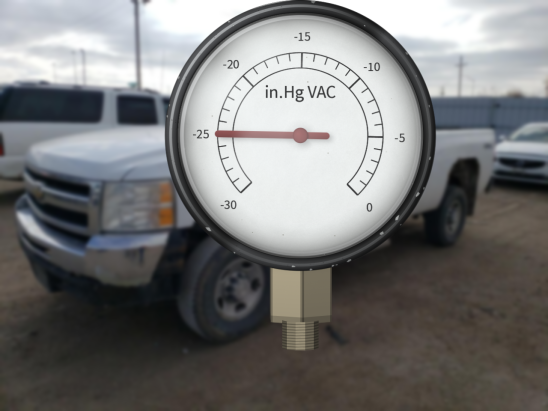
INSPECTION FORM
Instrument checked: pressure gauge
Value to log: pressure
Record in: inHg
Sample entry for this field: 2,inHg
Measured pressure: -25,inHg
